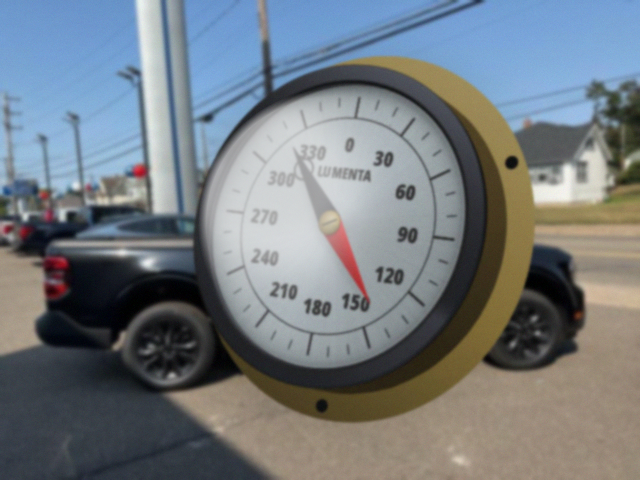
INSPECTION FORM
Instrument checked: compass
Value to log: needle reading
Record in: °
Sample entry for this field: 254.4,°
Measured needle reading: 140,°
